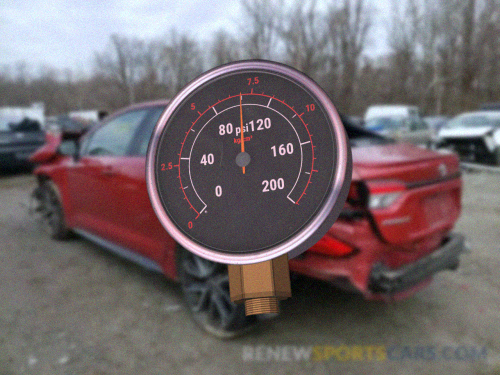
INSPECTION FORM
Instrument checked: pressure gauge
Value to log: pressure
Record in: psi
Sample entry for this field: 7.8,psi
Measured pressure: 100,psi
